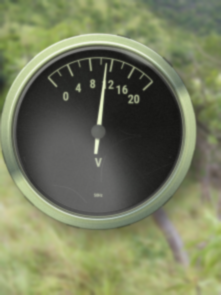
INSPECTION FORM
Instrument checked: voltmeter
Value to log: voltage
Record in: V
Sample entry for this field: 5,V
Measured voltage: 11,V
